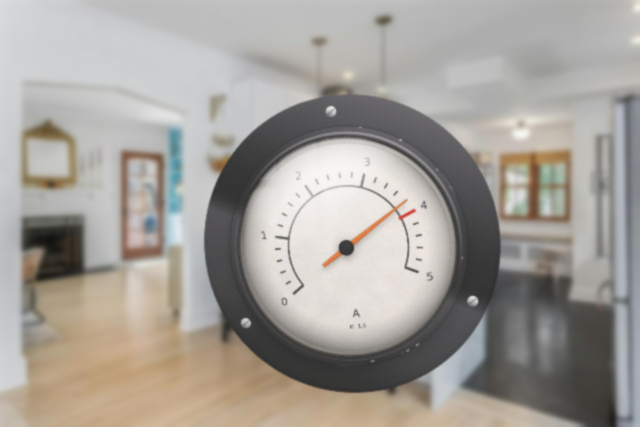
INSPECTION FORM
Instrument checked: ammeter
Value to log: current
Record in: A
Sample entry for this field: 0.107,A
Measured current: 3.8,A
